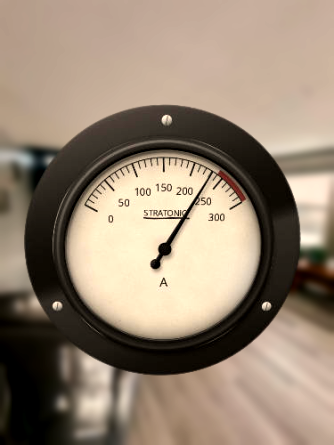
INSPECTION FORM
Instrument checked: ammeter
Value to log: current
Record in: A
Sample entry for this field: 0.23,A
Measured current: 230,A
